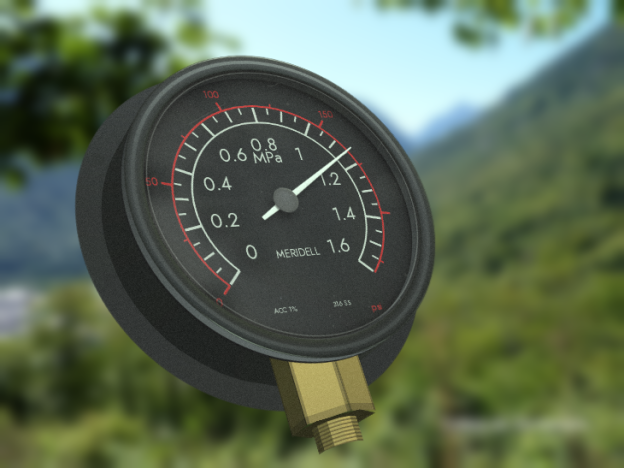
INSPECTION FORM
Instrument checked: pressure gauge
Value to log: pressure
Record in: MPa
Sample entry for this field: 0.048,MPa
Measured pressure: 1.15,MPa
